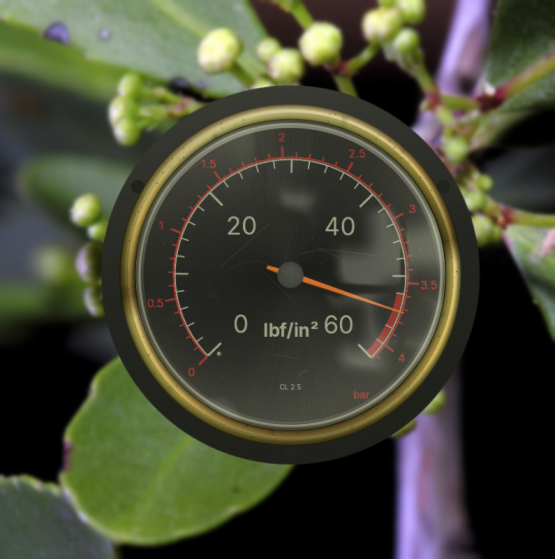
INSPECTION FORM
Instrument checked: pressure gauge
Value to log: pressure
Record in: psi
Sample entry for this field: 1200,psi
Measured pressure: 54,psi
